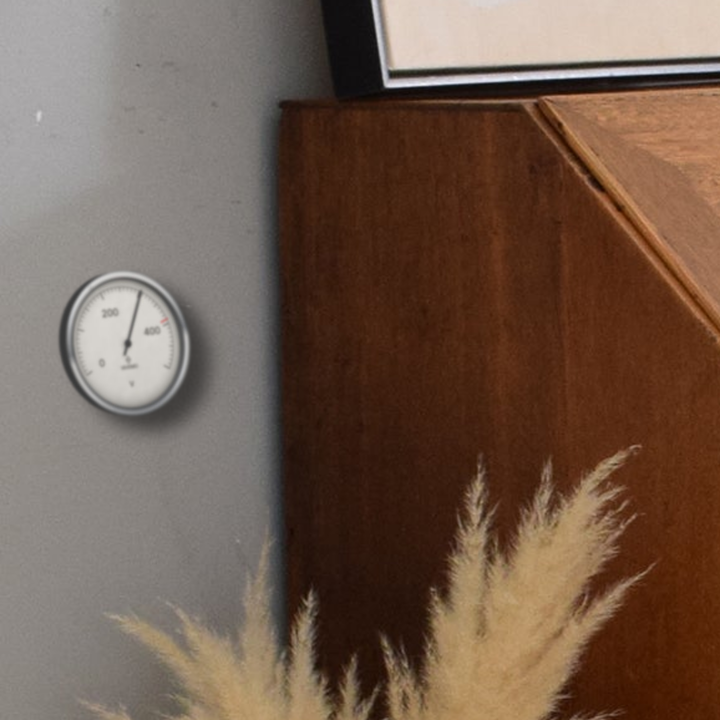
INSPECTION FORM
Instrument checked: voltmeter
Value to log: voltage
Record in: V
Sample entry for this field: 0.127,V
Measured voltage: 300,V
